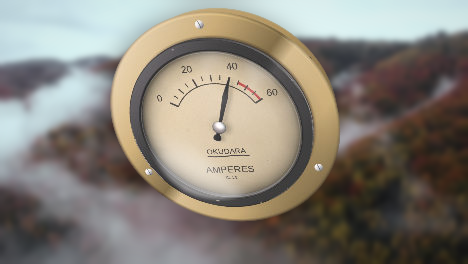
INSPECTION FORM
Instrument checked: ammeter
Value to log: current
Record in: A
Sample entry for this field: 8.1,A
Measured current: 40,A
